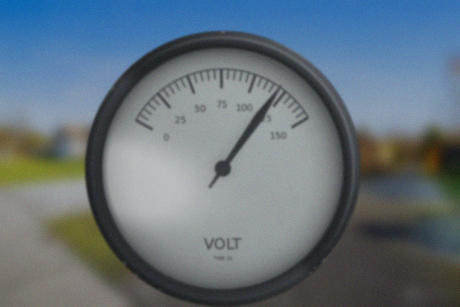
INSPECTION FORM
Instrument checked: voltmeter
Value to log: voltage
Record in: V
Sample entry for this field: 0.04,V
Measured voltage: 120,V
